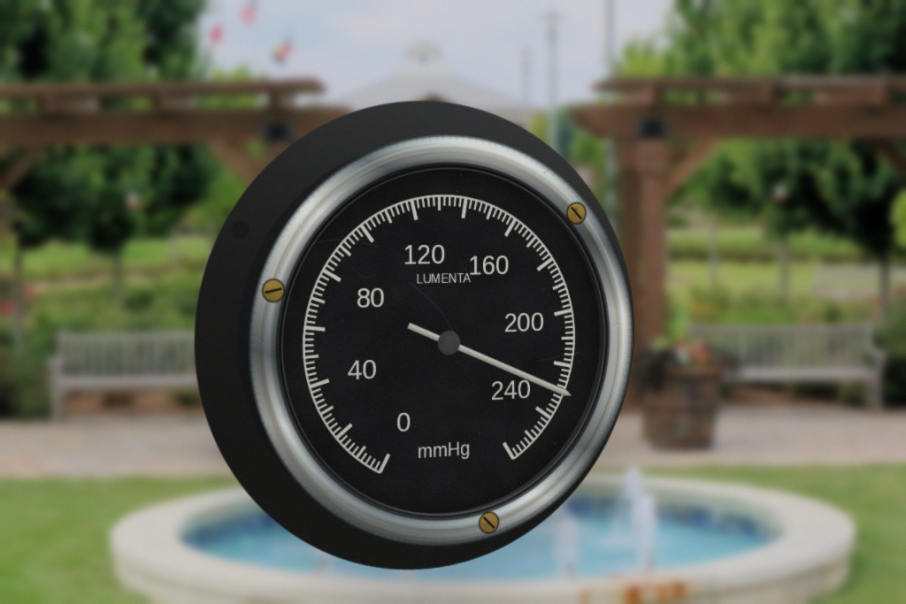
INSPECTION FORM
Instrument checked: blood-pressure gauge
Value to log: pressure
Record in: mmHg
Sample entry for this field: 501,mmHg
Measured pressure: 230,mmHg
